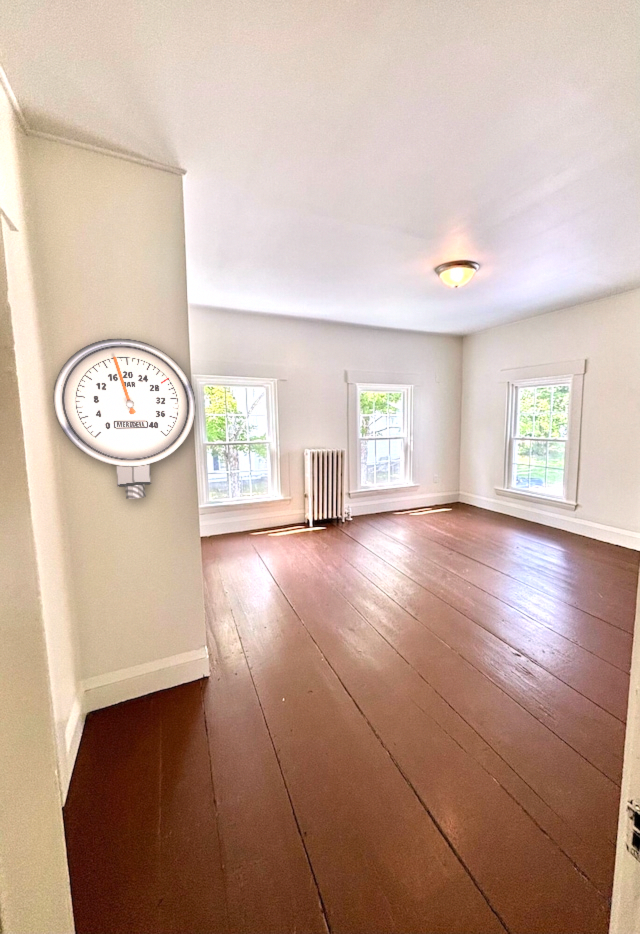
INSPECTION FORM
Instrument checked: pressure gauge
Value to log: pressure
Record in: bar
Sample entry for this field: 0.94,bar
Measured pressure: 18,bar
